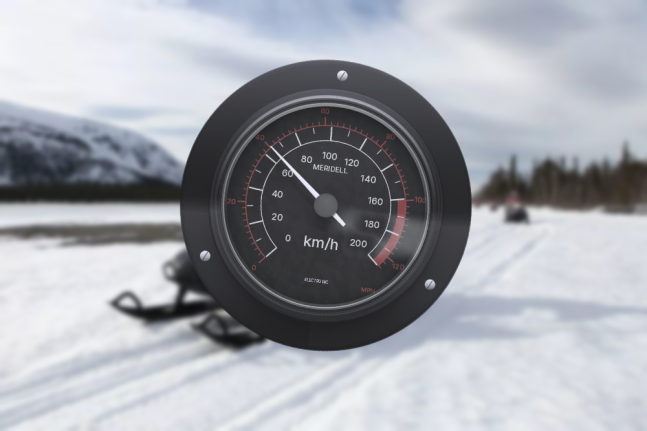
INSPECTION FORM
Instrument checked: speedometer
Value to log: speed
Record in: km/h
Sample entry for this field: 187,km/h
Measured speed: 65,km/h
